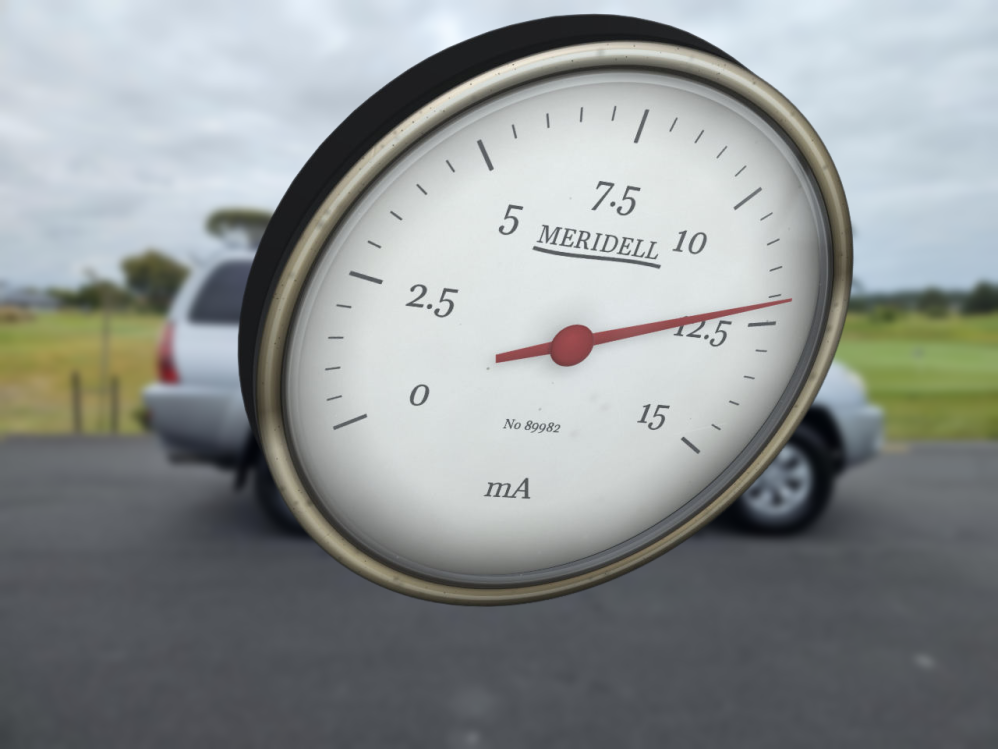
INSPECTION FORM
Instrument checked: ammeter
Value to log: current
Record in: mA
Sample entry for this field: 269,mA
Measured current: 12,mA
